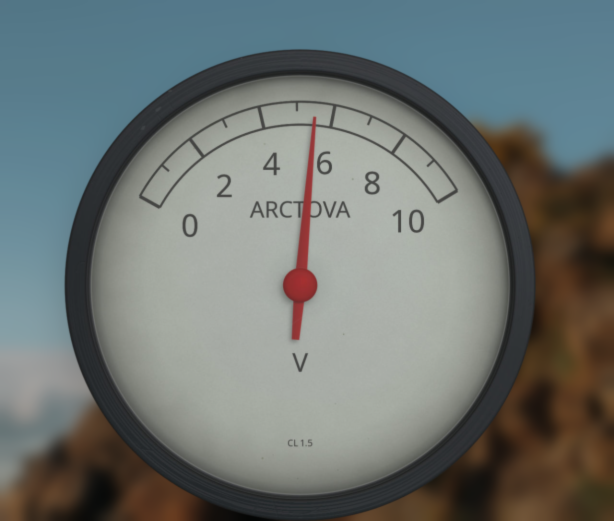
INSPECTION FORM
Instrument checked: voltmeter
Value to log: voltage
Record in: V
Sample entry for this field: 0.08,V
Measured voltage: 5.5,V
